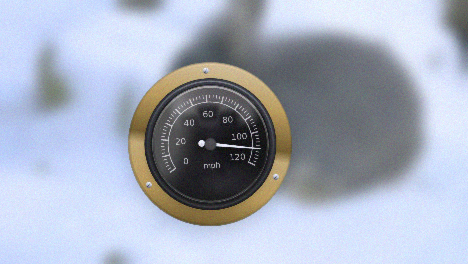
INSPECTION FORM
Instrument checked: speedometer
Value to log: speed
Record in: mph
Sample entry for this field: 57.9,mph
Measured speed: 110,mph
